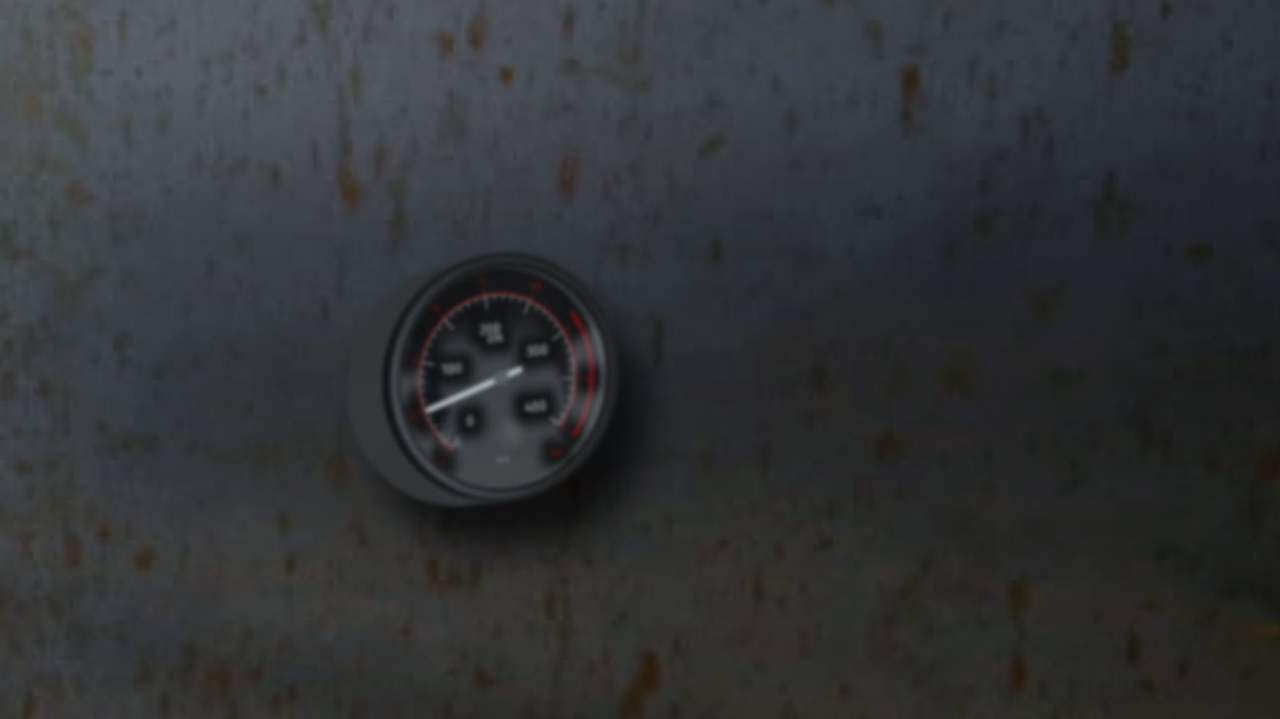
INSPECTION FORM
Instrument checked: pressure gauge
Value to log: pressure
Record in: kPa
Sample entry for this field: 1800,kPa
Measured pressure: 50,kPa
